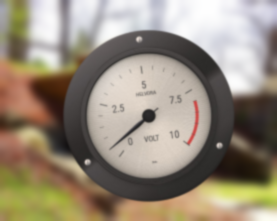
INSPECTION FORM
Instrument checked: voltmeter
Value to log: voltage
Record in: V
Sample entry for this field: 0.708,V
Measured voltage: 0.5,V
